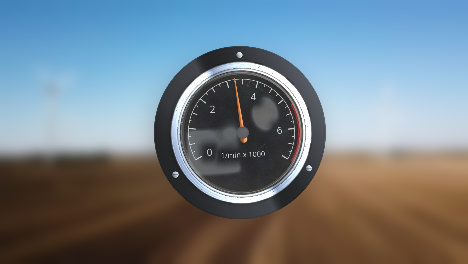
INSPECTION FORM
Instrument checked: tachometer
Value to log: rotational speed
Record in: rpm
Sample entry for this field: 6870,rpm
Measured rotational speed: 3250,rpm
